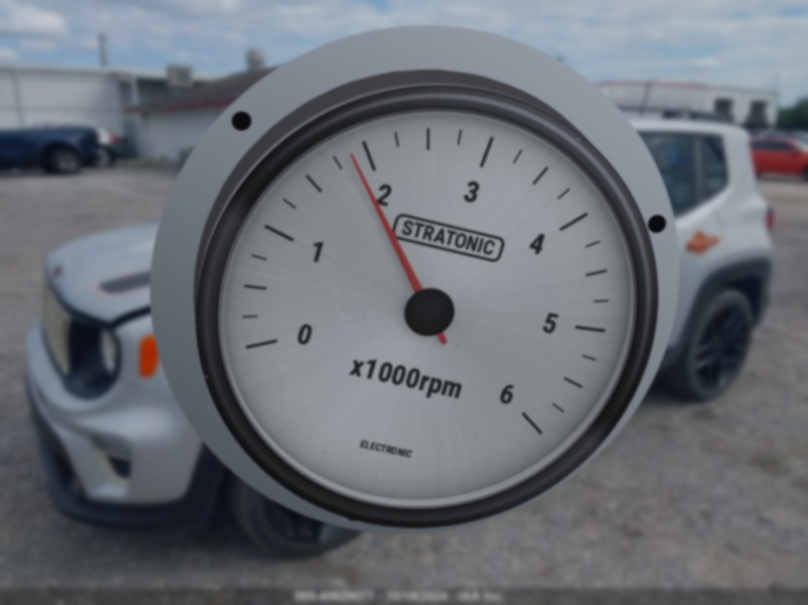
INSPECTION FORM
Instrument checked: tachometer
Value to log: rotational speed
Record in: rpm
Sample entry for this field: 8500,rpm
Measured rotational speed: 1875,rpm
